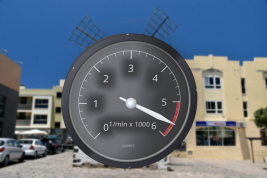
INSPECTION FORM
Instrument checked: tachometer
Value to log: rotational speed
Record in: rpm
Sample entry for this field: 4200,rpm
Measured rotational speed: 5600,rpm
